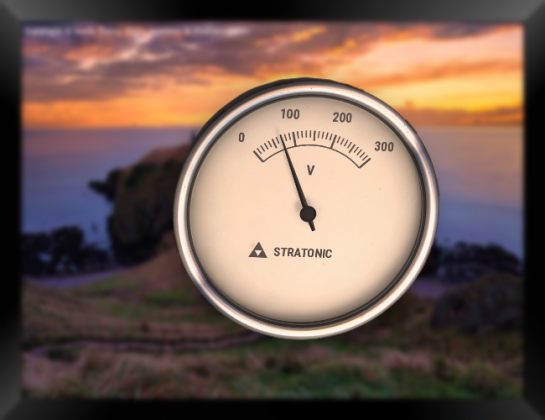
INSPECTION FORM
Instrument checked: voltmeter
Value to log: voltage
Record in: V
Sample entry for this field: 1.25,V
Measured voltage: 70,V
